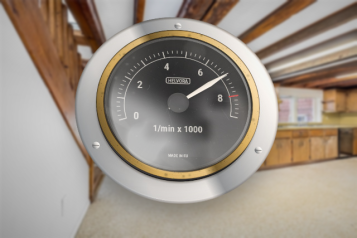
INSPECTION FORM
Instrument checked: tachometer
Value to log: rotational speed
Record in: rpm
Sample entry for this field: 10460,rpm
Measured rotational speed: 7000,rpm
